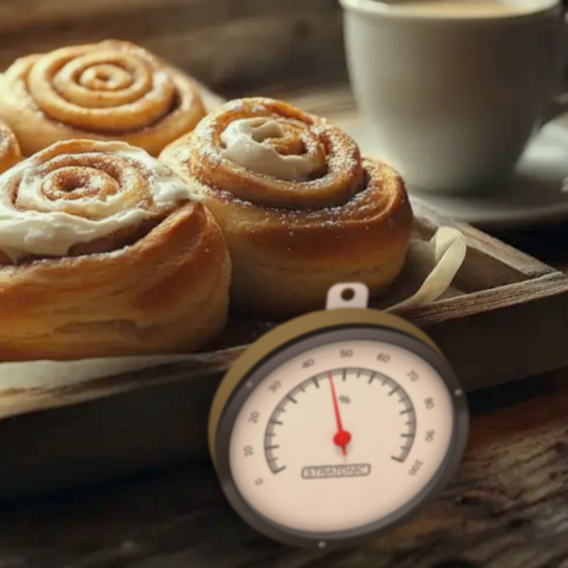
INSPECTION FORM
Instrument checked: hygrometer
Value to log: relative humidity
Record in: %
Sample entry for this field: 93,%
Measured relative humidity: 45,%
